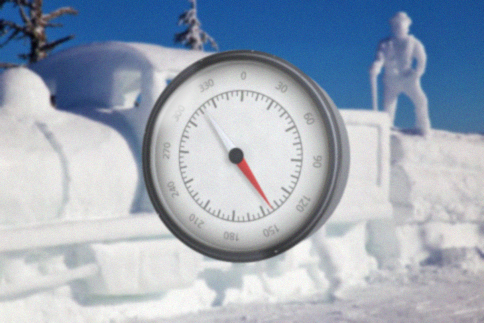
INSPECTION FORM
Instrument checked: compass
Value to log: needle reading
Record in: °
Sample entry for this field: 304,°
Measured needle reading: 140,°
